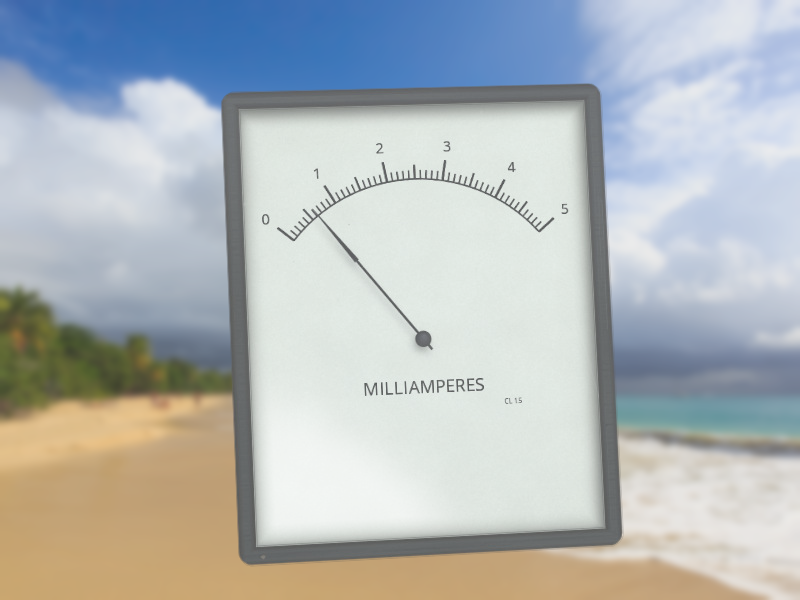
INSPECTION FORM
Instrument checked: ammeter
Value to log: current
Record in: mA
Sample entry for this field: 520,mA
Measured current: 0.6,mA
